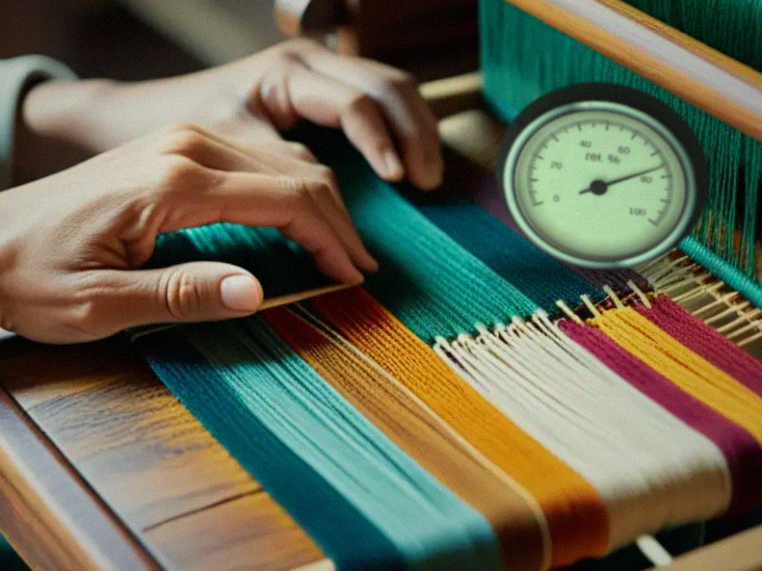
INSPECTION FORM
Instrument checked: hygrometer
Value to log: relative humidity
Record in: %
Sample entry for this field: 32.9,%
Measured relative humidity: 75,%
